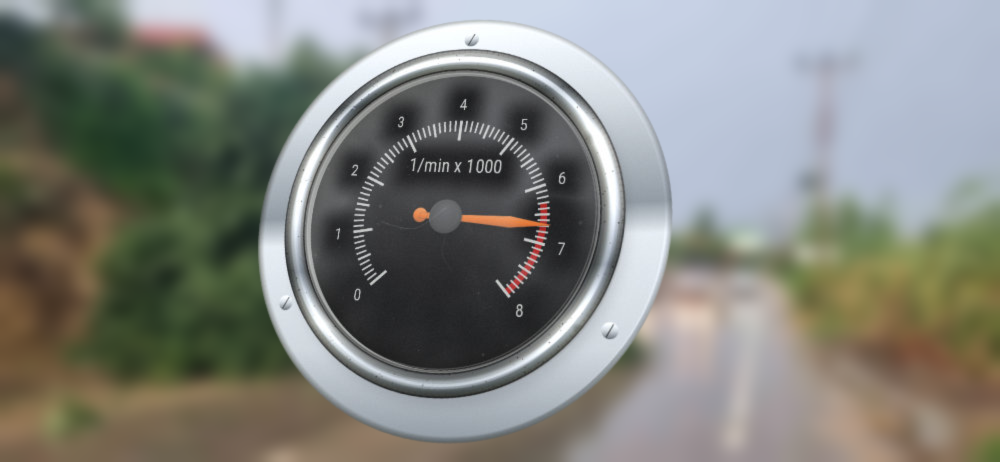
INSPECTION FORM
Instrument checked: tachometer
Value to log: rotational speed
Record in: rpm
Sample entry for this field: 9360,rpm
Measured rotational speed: 6700,rpm
